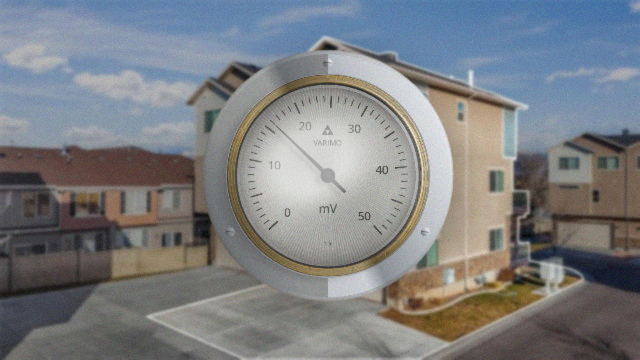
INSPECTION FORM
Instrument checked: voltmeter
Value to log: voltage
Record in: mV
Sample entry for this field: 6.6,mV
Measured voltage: 16,mV
